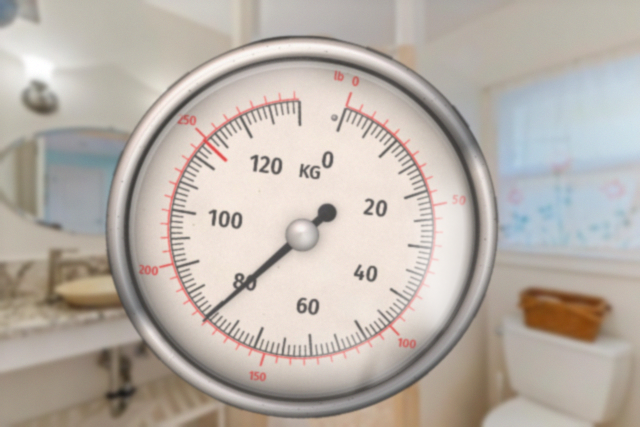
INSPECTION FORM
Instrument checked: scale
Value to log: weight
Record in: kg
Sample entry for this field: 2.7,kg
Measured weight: 80,kg
